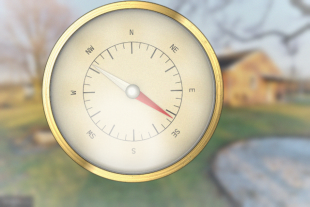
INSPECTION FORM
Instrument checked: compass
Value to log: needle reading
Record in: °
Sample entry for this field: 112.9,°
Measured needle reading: 125,°
